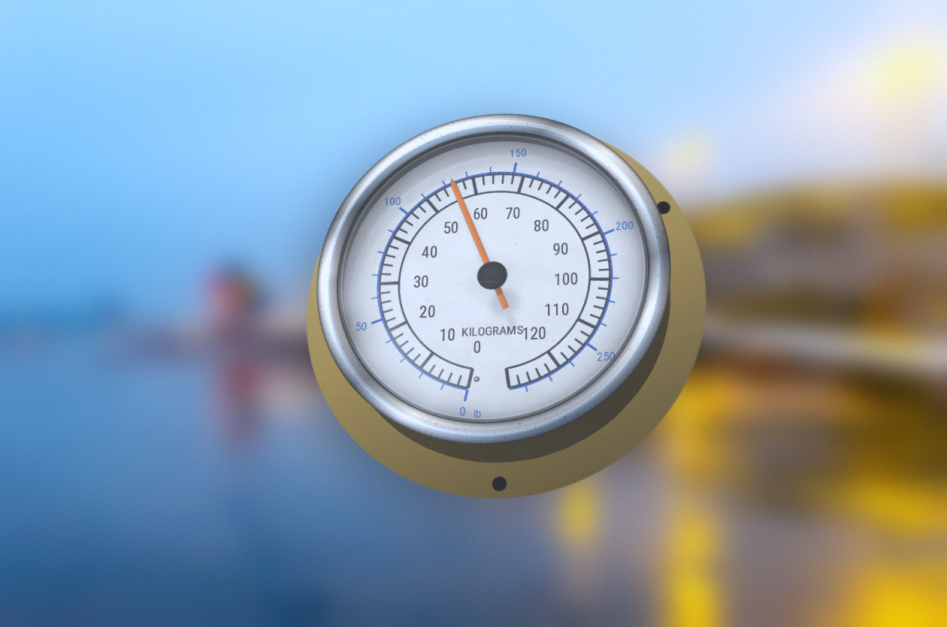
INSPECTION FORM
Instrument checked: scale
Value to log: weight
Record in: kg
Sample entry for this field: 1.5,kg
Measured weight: 56,kg
